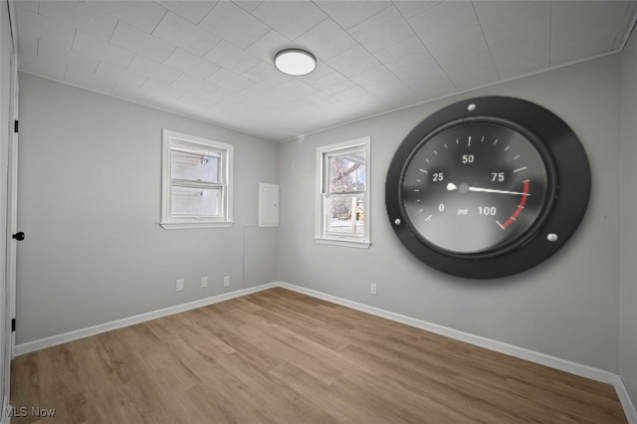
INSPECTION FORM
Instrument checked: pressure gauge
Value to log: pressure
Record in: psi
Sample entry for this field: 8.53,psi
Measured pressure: 85,psi
